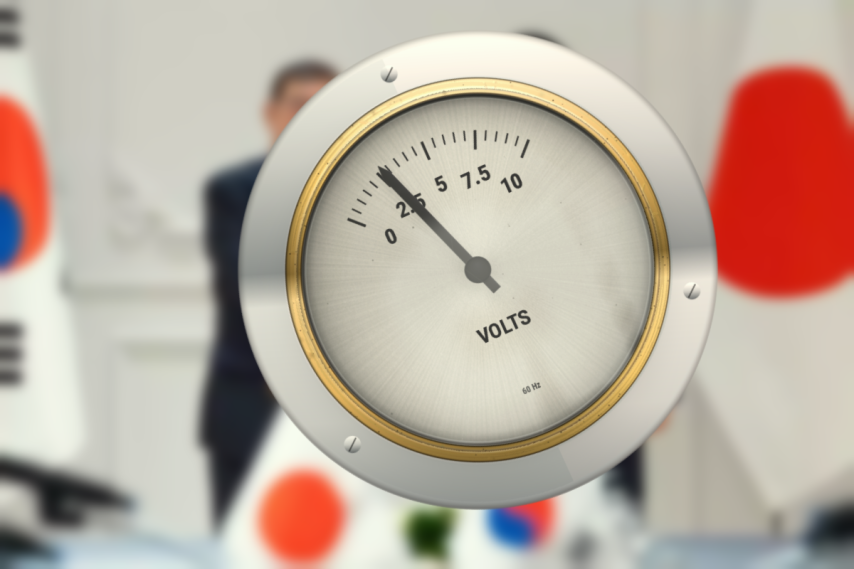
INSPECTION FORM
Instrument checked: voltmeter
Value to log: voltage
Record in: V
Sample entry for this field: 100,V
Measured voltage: 2.75,V
